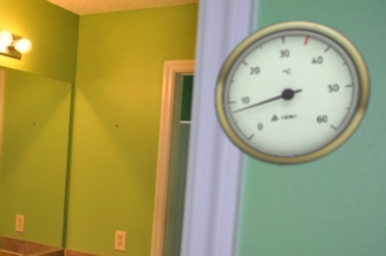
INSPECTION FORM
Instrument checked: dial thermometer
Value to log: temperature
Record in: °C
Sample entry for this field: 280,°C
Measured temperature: 7.5,°C
